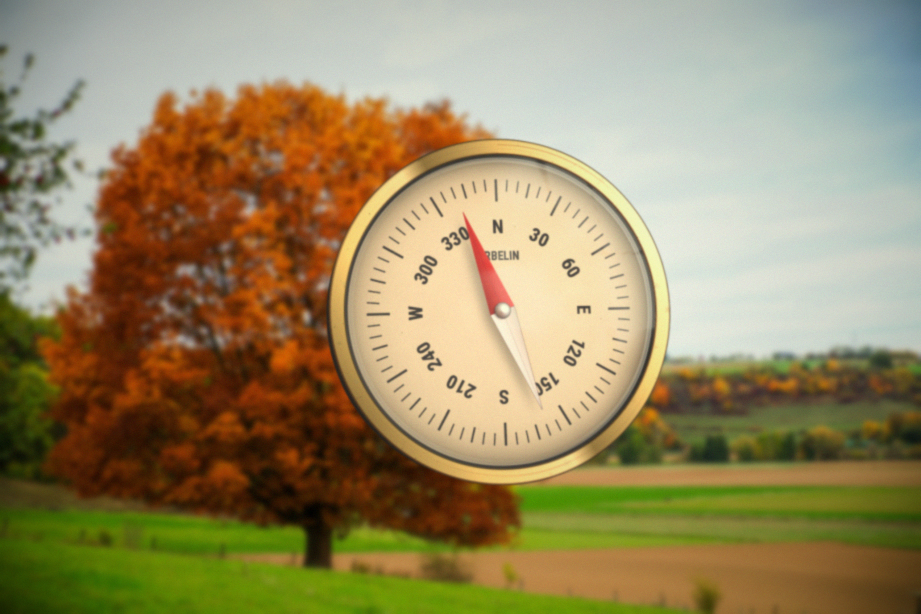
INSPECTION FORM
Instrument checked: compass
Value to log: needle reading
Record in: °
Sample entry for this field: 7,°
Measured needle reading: 340,°
